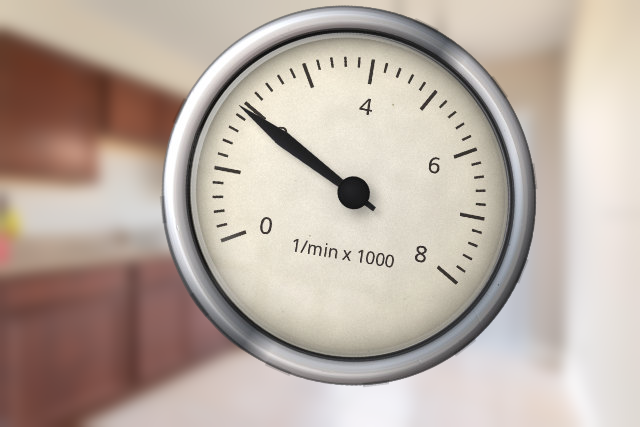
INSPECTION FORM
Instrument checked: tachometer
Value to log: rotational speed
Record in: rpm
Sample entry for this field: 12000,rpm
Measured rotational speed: 1900,rpm
